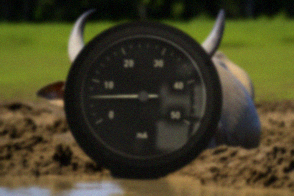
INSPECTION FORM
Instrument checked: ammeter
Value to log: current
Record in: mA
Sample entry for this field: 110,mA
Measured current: 6,mA
